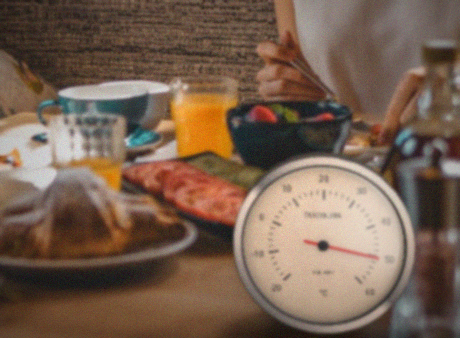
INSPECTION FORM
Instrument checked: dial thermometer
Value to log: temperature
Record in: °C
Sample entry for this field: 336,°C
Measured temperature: 50,°C
